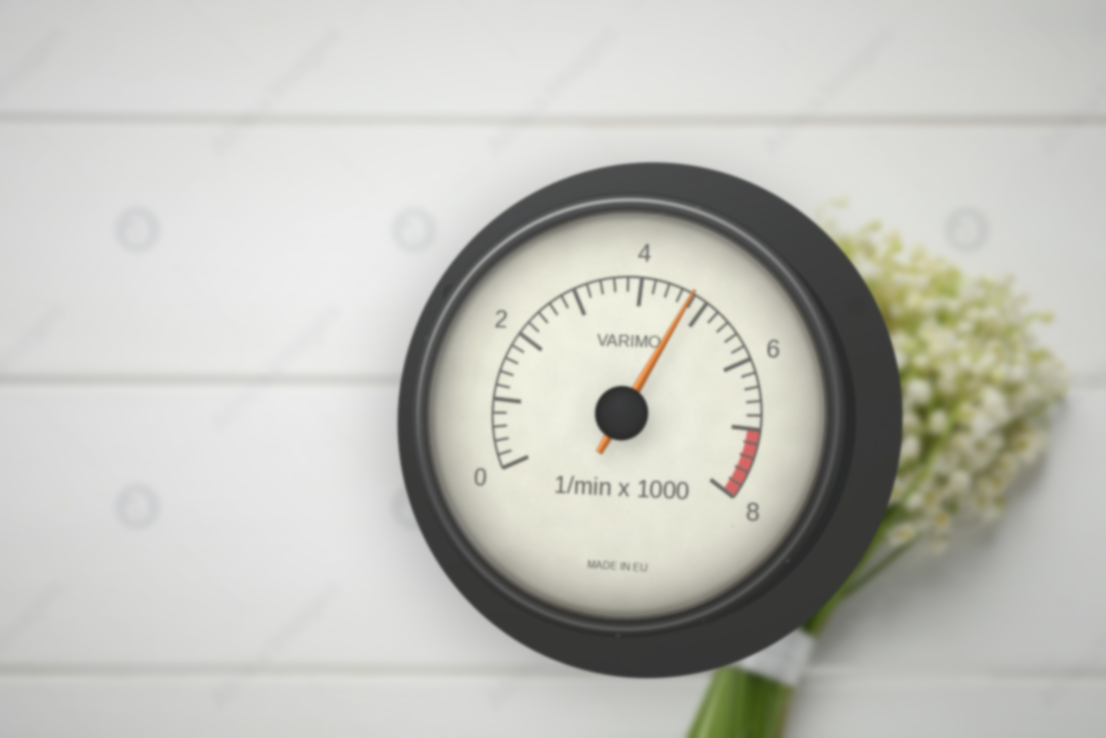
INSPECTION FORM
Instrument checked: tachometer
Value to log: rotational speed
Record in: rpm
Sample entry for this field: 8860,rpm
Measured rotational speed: 4800,rpm
